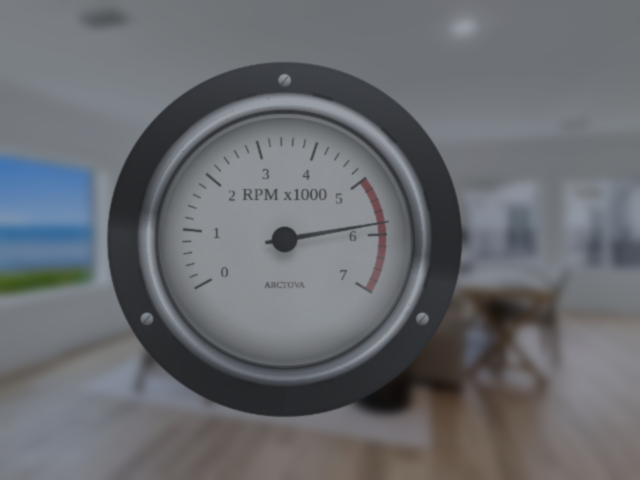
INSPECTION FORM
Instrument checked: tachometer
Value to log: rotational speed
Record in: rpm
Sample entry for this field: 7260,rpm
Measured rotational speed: 5800,rpm
